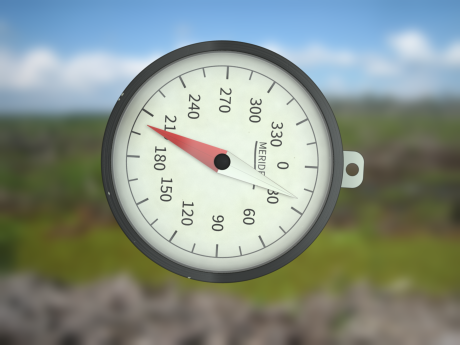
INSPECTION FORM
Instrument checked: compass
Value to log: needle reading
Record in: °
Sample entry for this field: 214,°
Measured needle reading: 202.5,°
